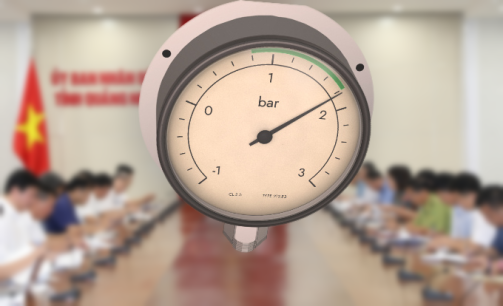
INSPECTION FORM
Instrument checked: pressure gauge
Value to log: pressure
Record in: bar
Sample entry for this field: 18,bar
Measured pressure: 1.8,bar
